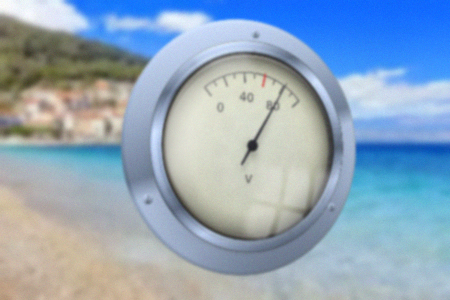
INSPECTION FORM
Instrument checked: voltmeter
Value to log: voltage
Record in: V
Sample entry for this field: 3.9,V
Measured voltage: 80,V
